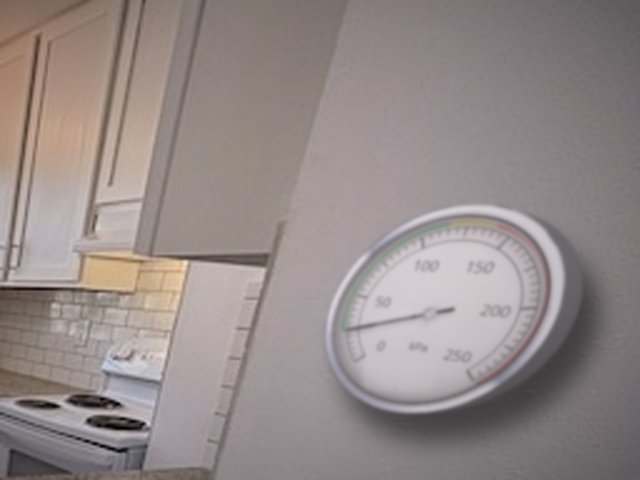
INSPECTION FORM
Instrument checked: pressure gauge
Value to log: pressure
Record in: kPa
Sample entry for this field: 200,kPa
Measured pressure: 25,kPa
